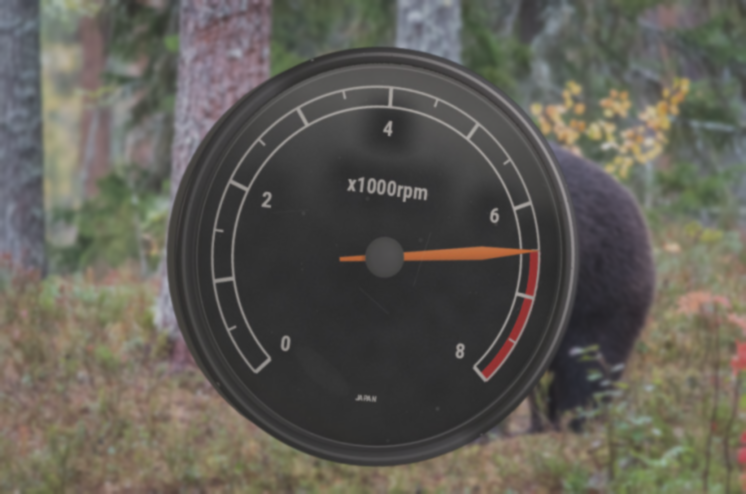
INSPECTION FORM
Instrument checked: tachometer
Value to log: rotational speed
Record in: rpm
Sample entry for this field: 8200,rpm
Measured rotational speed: 6500,rpm
